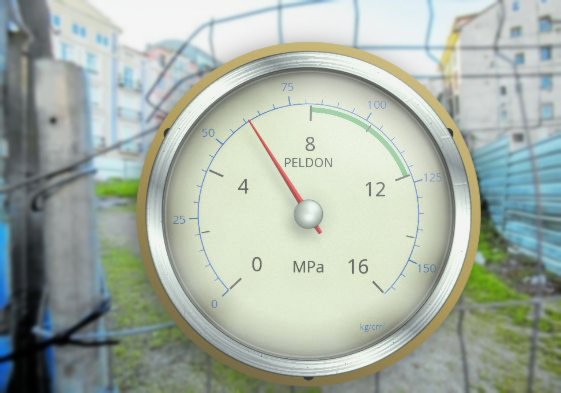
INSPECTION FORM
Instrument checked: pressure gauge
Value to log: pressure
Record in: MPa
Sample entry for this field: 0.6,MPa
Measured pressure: 6,MPa
